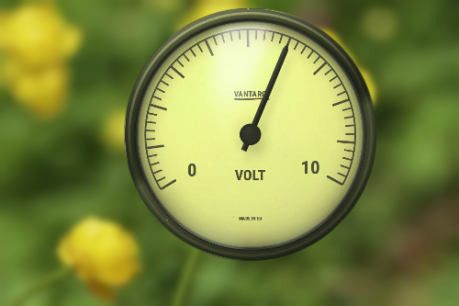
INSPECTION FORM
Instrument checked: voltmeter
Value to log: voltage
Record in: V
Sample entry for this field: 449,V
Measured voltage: 6,V
